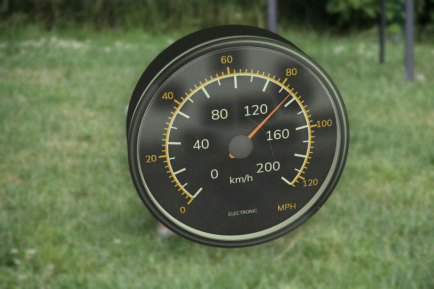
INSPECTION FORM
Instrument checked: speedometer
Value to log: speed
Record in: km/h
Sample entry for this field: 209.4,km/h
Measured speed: 135,km/h
